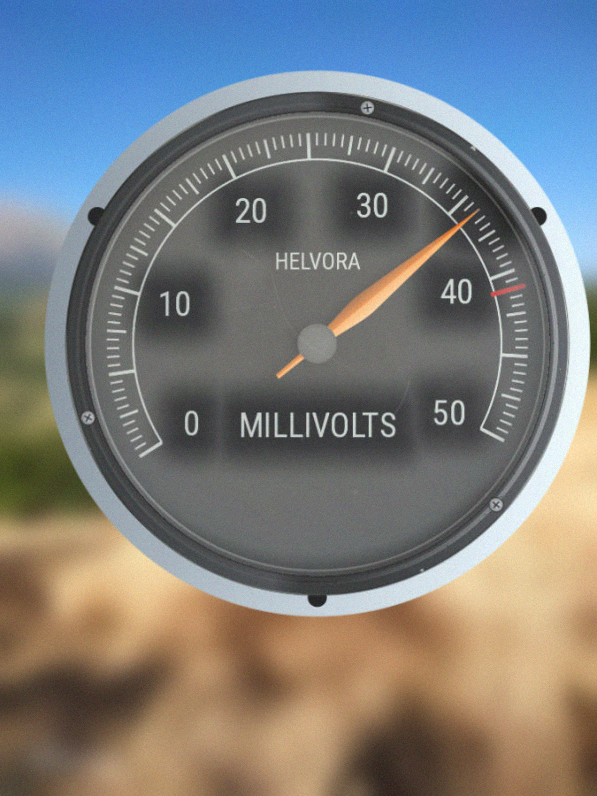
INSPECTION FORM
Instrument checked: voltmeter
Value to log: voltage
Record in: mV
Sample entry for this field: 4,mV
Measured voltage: 36,mV
